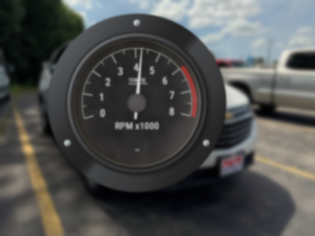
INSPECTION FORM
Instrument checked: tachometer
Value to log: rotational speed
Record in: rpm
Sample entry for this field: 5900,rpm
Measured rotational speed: 4250,rpm
